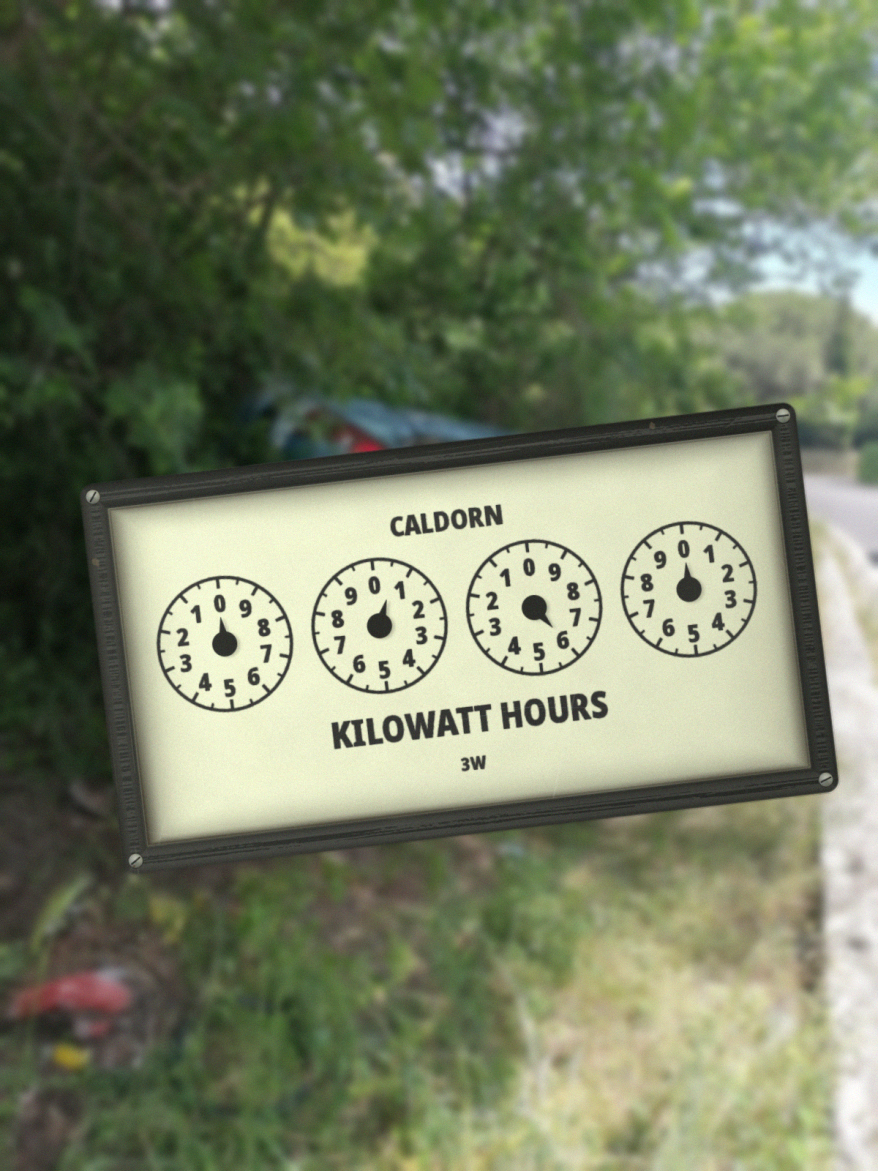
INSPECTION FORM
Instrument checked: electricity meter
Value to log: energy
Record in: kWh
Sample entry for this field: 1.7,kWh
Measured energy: 60,kWh
